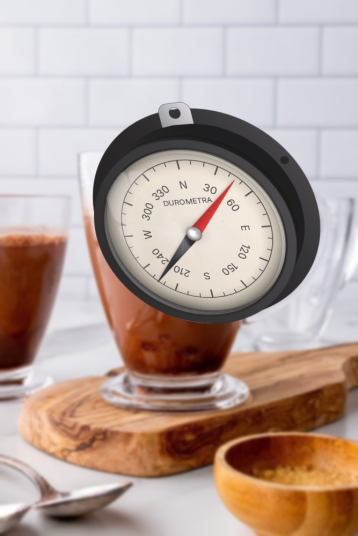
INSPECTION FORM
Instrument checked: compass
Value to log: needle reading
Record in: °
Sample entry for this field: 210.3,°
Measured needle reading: 45,°
